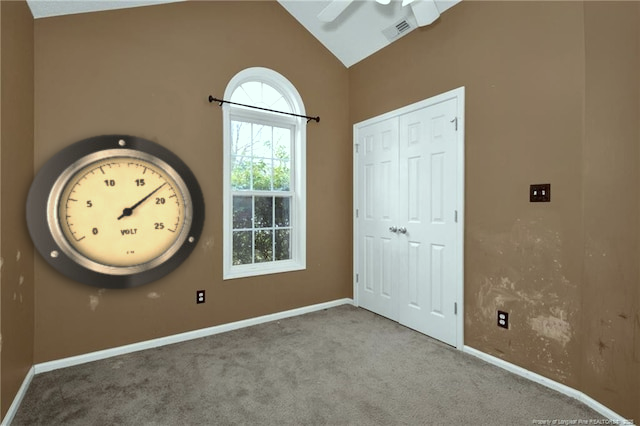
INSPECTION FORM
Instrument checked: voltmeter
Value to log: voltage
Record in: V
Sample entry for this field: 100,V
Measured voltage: 18,V
